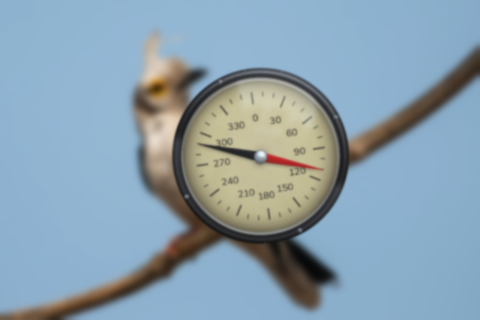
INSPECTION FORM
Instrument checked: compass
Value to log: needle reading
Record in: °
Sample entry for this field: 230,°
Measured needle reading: 110,°
